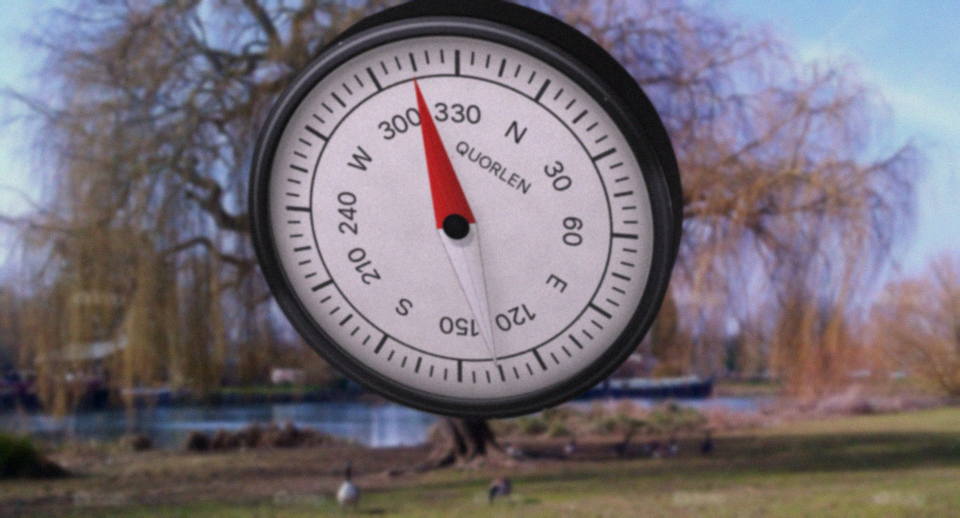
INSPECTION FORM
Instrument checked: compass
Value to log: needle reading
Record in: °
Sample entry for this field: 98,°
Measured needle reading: 315,°
